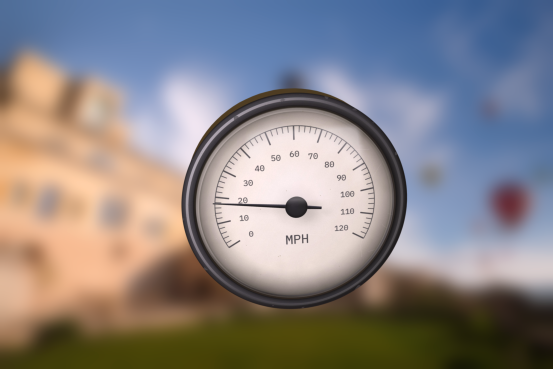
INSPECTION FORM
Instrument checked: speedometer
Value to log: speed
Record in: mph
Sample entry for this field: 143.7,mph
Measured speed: 18,mph
